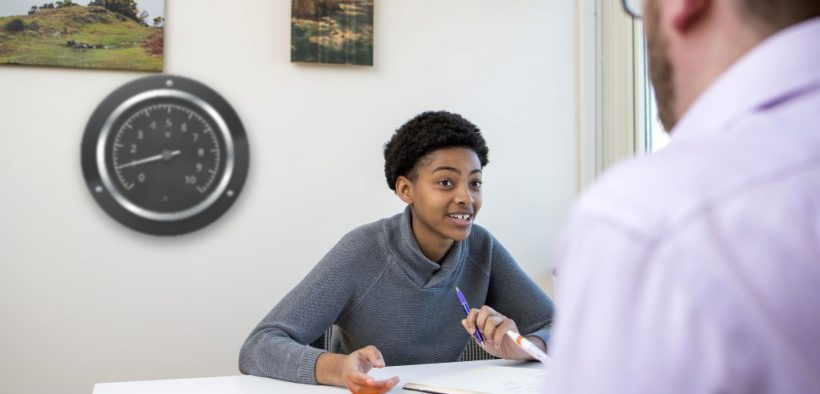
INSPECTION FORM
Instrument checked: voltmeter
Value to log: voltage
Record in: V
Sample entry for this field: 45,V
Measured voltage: 1,V
